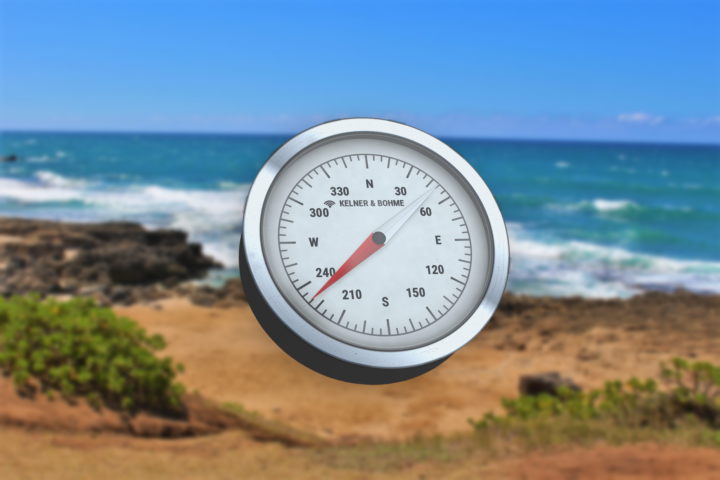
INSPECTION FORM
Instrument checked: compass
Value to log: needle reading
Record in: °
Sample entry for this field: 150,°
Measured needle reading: 230,°
